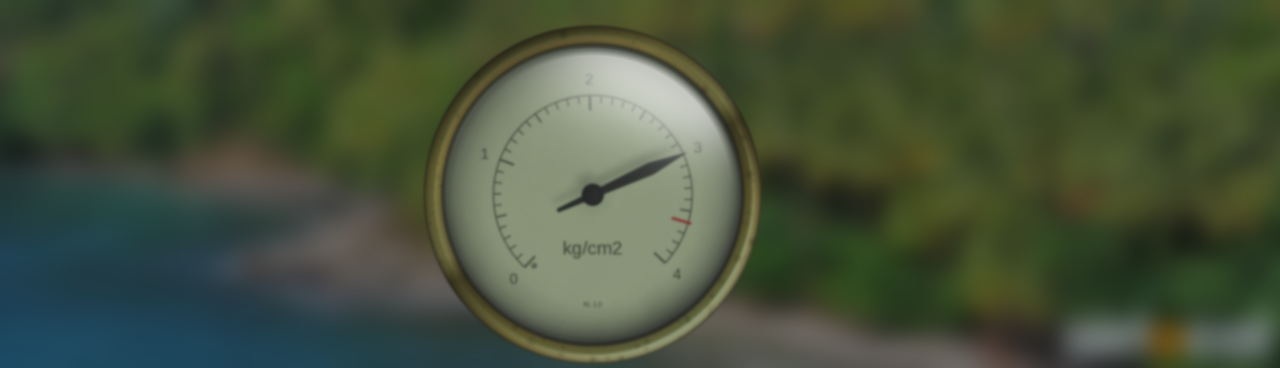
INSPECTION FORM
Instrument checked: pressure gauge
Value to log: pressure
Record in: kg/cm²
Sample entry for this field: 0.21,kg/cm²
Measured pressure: 3,kg/cm²
